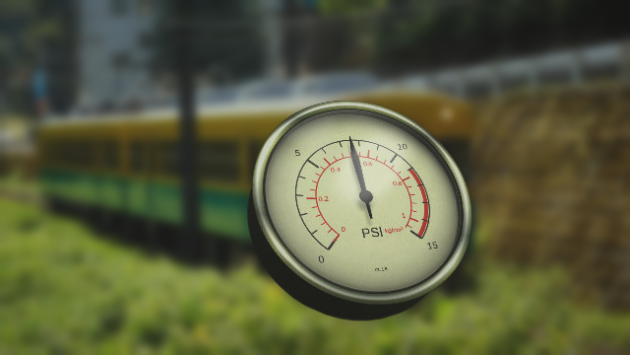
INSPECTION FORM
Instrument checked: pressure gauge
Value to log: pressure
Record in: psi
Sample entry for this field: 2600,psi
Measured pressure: 7.5,psi
